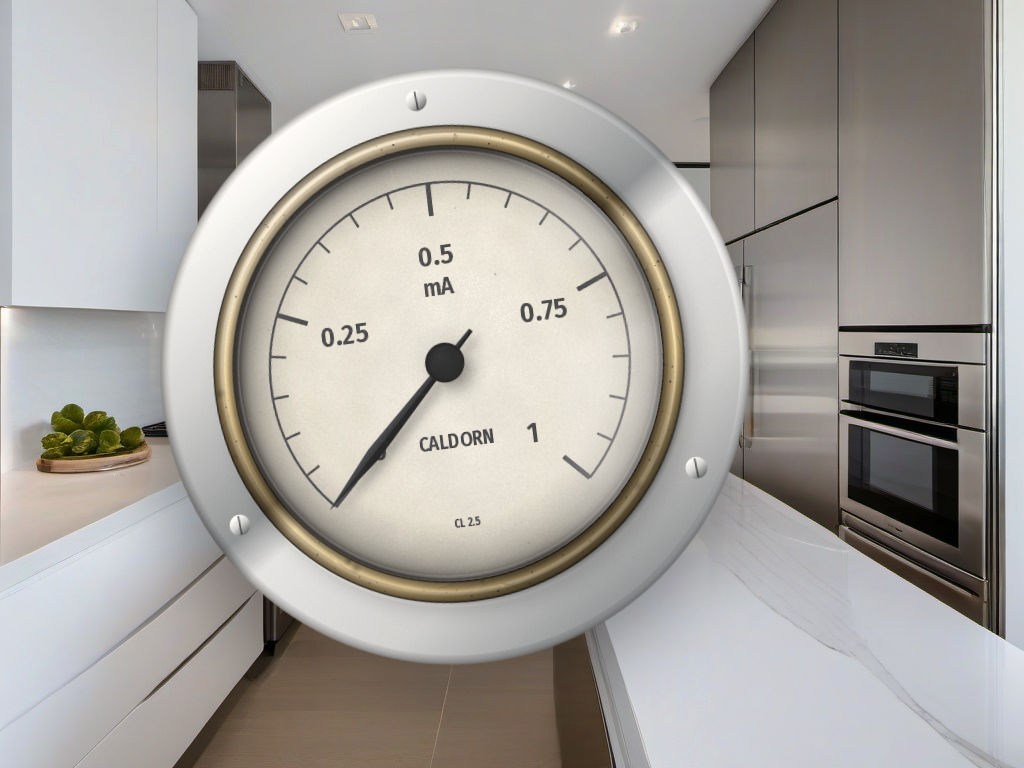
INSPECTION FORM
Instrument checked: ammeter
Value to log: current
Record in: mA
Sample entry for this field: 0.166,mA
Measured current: 0,mA
